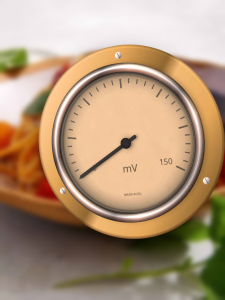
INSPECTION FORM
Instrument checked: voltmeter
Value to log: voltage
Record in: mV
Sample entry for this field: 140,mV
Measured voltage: 0,mV
